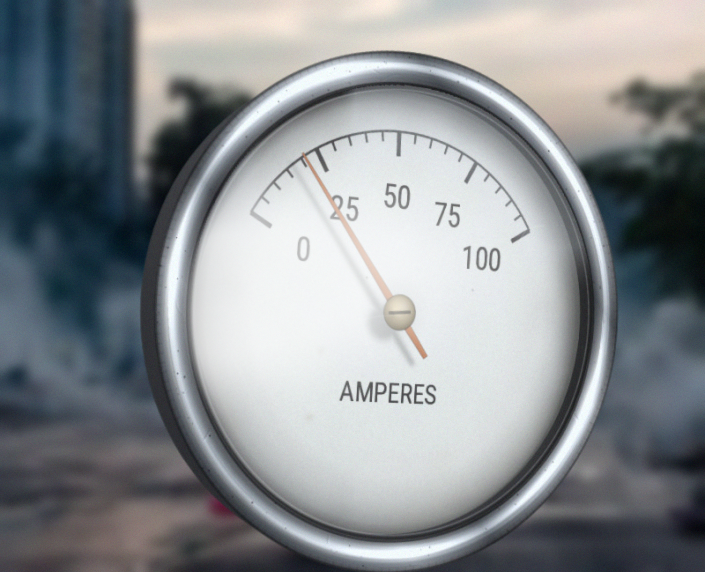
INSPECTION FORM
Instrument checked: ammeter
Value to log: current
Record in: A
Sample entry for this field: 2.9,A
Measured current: 20,A
